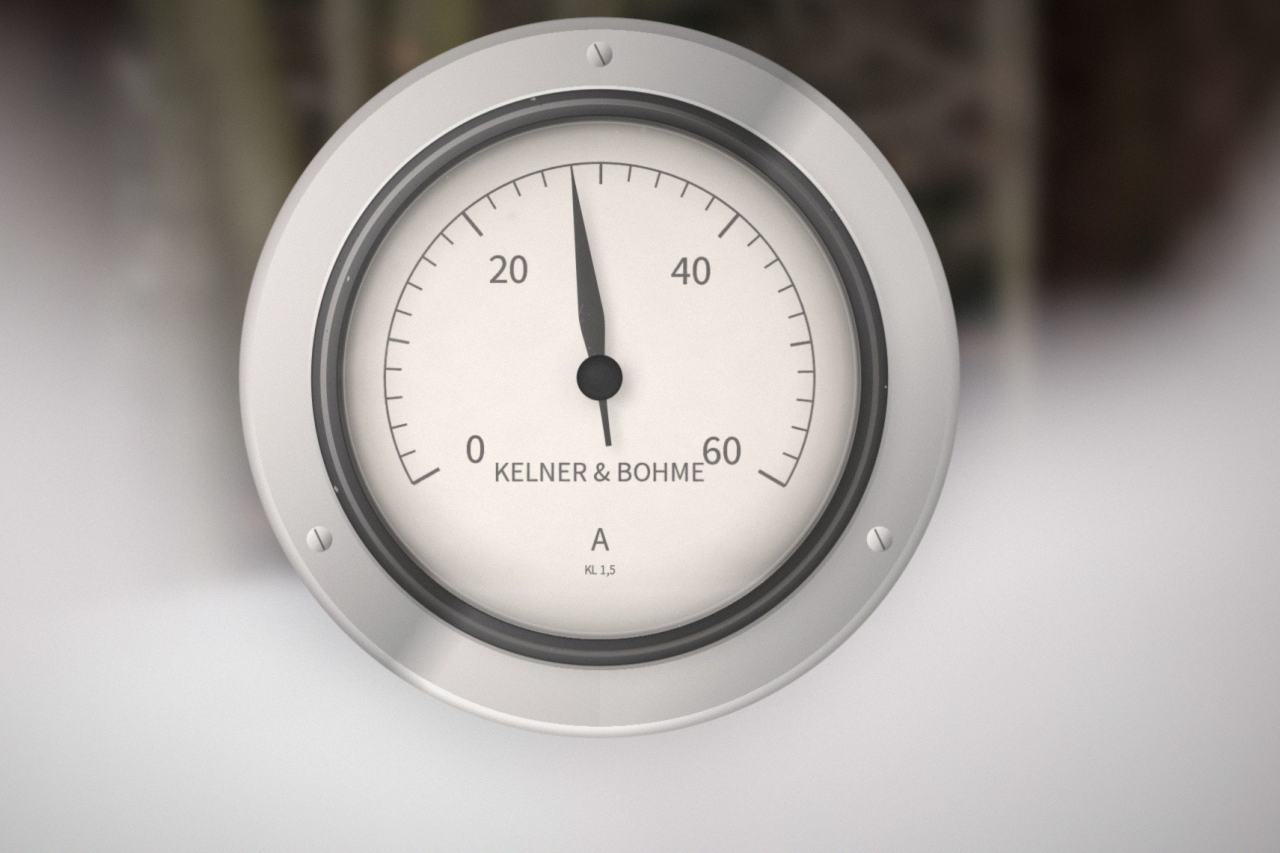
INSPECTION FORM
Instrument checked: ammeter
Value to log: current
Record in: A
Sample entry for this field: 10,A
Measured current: 28,A
